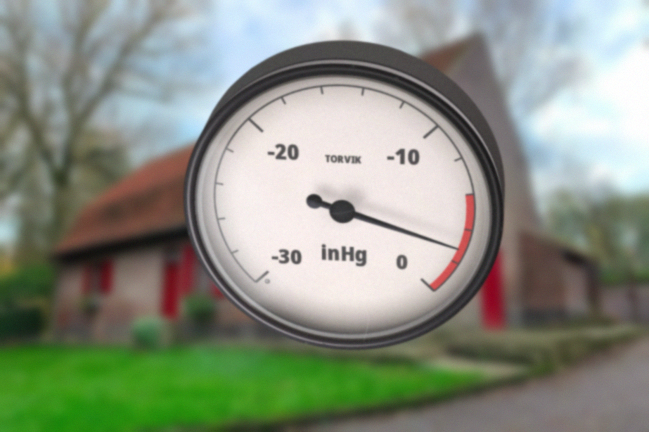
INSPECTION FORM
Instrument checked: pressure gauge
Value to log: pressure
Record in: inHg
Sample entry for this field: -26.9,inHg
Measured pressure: -3,inHg
